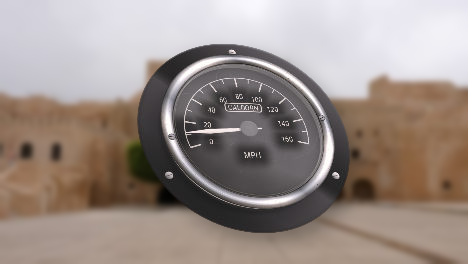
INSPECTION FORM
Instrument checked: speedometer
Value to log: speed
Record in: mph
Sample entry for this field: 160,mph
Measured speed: 10,mph
